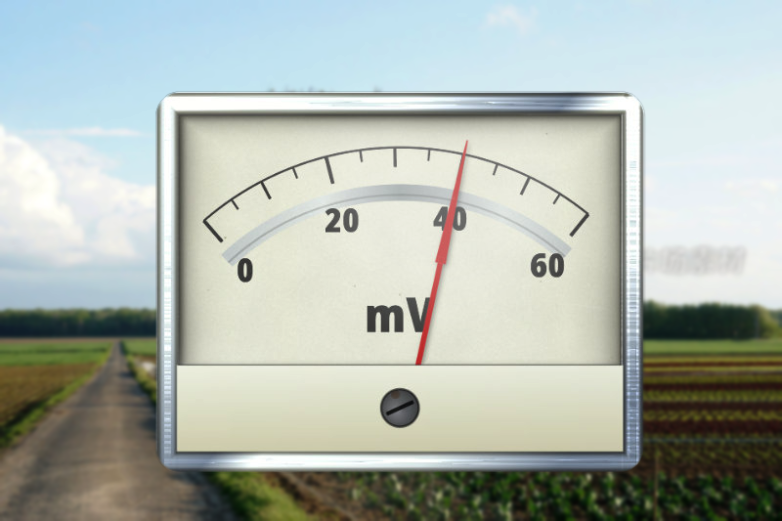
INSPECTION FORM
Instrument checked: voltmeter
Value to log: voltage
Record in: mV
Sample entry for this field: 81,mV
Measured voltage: 40,mV
